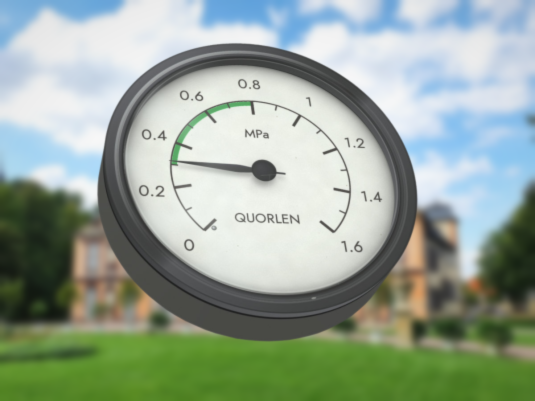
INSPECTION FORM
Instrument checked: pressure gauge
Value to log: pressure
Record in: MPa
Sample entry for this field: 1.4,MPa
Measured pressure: 0.3,MPa
